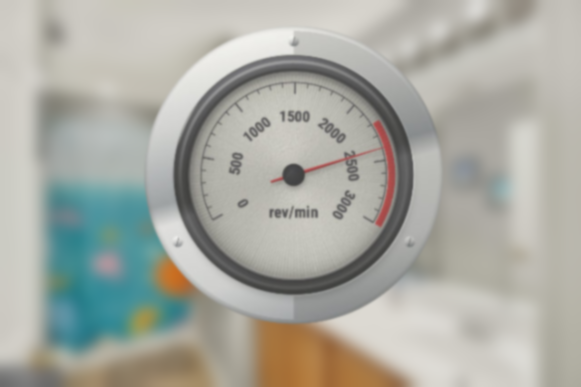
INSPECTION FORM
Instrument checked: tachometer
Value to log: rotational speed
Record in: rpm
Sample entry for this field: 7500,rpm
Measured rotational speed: 2400,rpm
